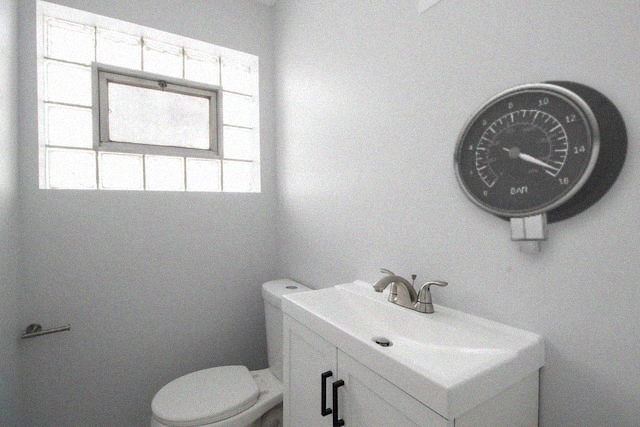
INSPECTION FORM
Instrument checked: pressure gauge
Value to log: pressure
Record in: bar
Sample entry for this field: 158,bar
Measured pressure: 15.5,bar
